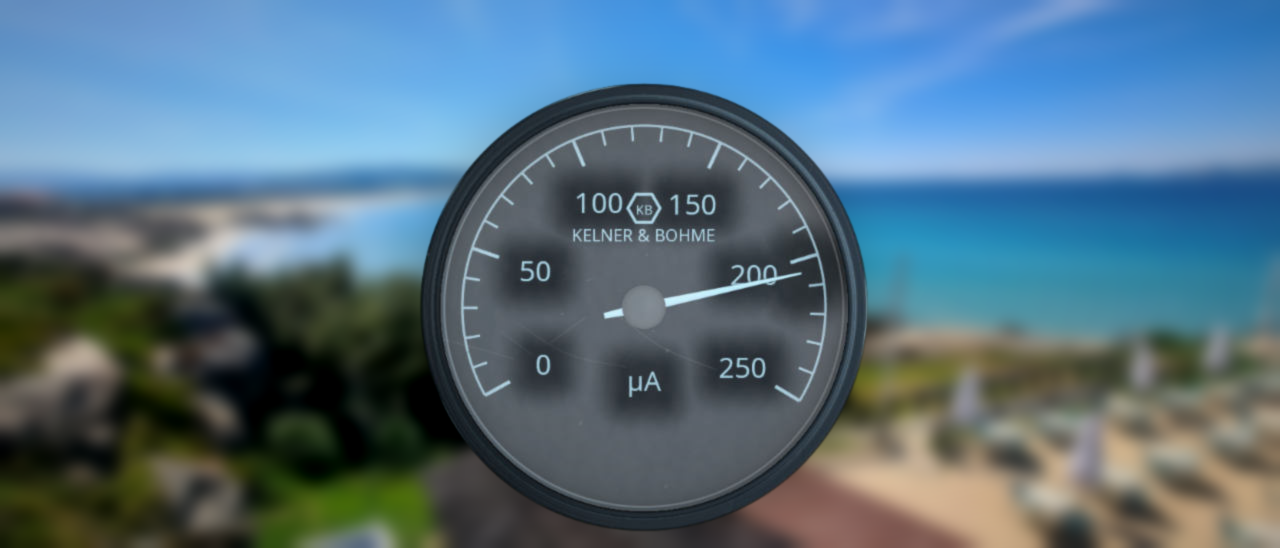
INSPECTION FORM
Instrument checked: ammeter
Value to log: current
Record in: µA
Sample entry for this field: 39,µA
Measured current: 205,µA
